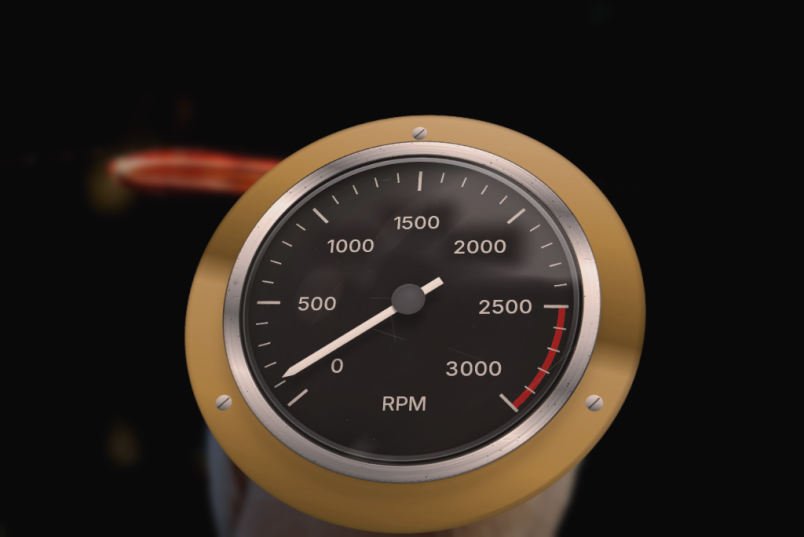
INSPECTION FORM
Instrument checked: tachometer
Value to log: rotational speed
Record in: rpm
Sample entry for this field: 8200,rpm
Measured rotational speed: 100,rpm
